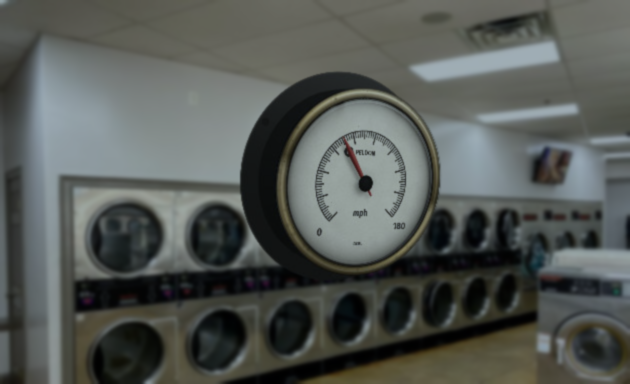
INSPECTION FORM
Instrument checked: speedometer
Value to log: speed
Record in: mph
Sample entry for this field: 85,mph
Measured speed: 70,mph
